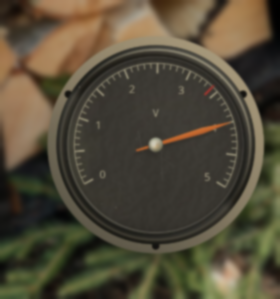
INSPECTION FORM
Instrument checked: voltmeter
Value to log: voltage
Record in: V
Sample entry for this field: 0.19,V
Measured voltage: 4,V
